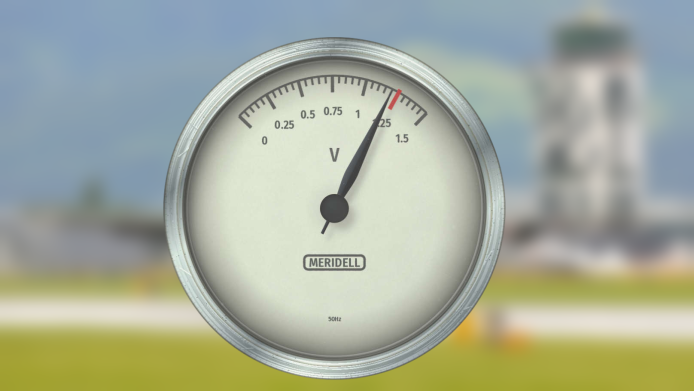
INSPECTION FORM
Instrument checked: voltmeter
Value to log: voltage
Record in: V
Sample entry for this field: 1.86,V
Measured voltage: 1.2,V
